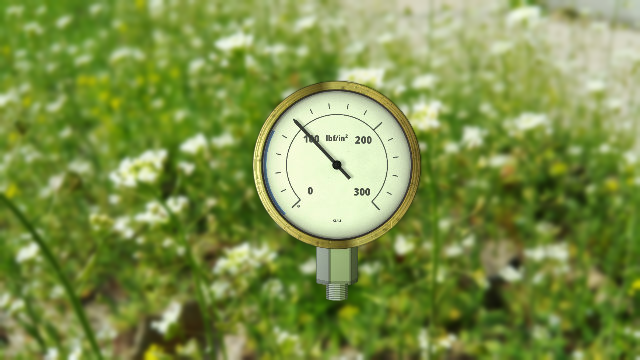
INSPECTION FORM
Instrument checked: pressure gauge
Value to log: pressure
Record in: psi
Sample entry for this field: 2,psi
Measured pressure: 100,psi
